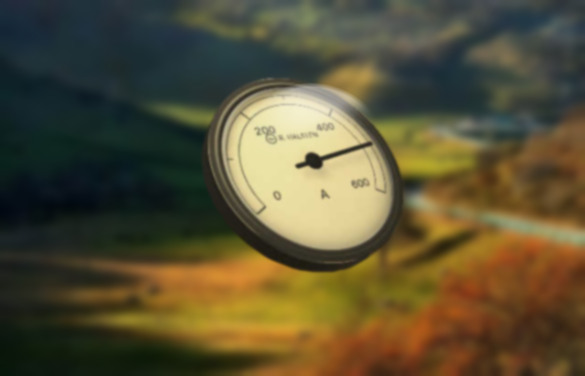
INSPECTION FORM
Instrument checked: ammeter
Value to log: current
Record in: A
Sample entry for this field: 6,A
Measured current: 500,A
